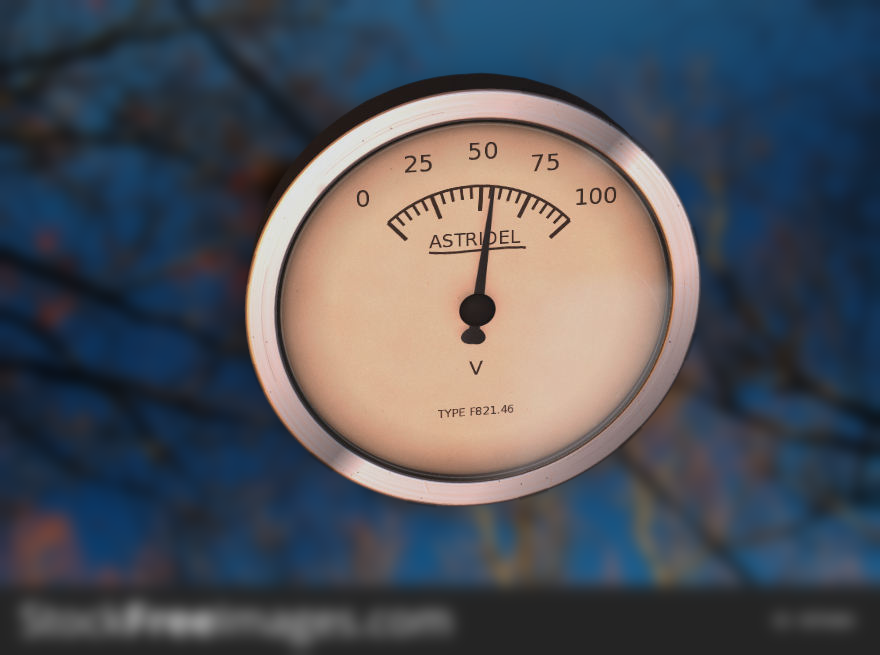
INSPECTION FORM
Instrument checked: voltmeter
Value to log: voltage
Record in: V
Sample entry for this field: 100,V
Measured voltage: 55,V
